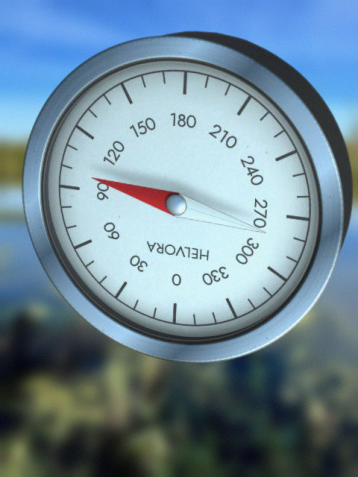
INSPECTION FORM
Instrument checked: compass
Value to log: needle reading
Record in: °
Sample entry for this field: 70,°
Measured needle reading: 100,°
